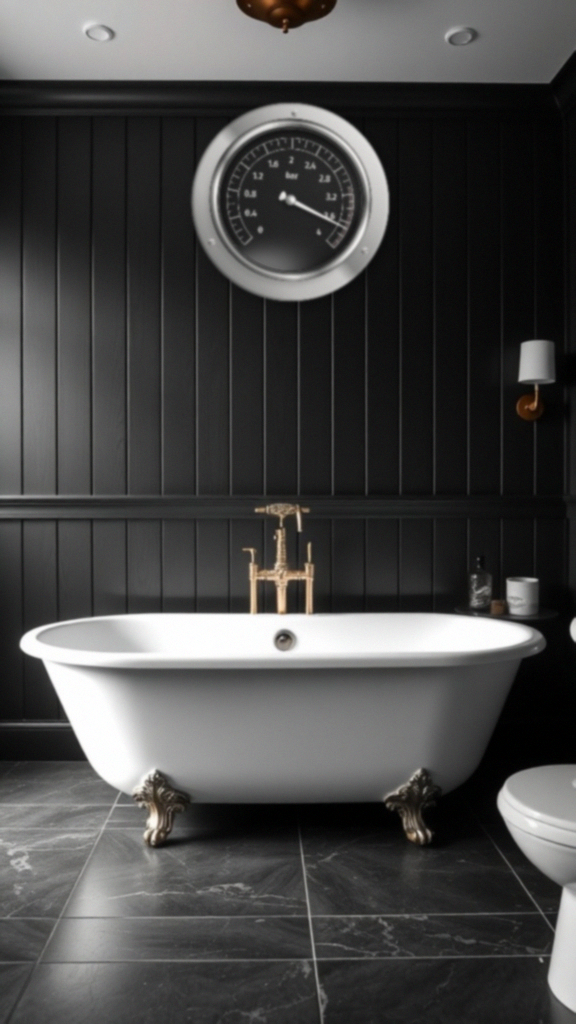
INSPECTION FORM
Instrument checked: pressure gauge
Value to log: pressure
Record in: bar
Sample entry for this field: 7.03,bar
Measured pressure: 3.7,bar
